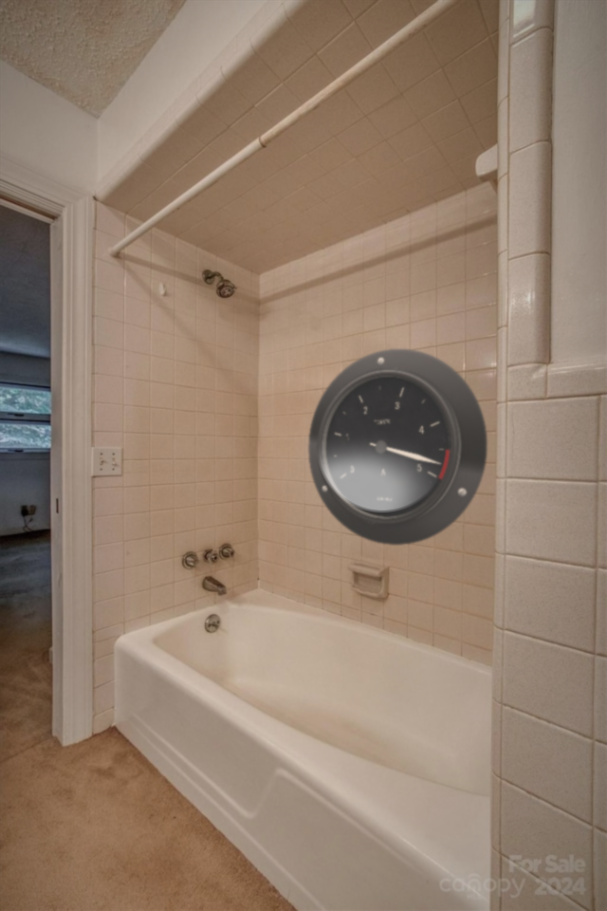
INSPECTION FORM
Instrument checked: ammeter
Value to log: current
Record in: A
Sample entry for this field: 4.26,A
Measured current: 4.75,A
